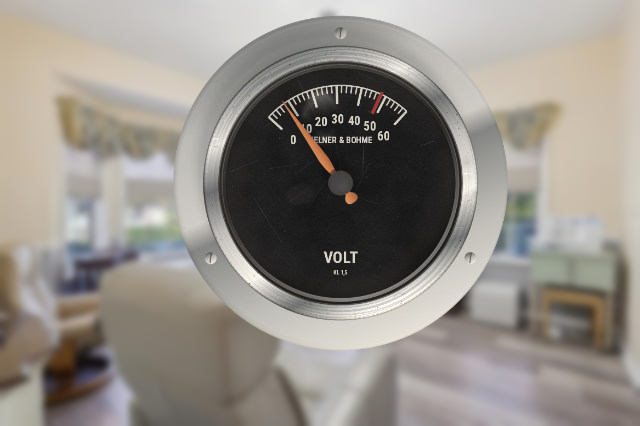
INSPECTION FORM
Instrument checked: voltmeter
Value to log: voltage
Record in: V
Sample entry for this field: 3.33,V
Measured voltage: 8,V
